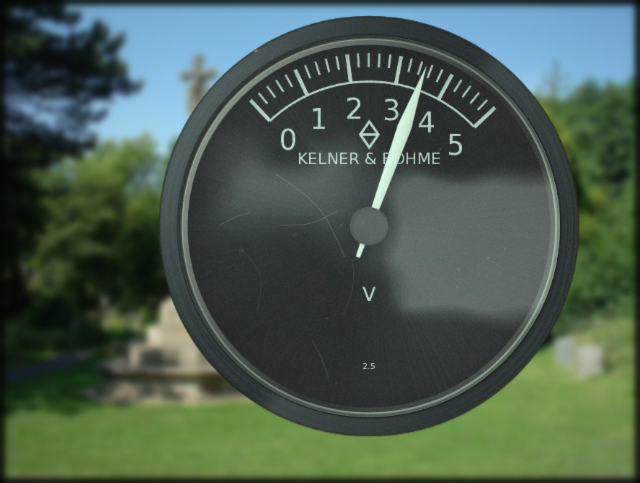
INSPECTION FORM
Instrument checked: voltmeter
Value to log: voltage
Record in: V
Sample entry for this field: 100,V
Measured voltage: 3.5,V
